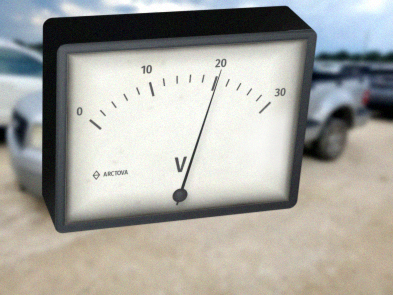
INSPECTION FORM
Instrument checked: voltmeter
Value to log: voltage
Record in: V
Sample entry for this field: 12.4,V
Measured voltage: 20,V
